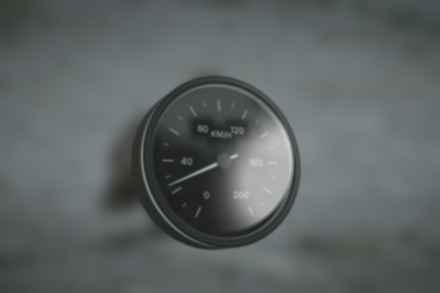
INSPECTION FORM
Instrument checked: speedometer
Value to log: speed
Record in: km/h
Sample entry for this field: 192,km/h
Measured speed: 25,km/h
